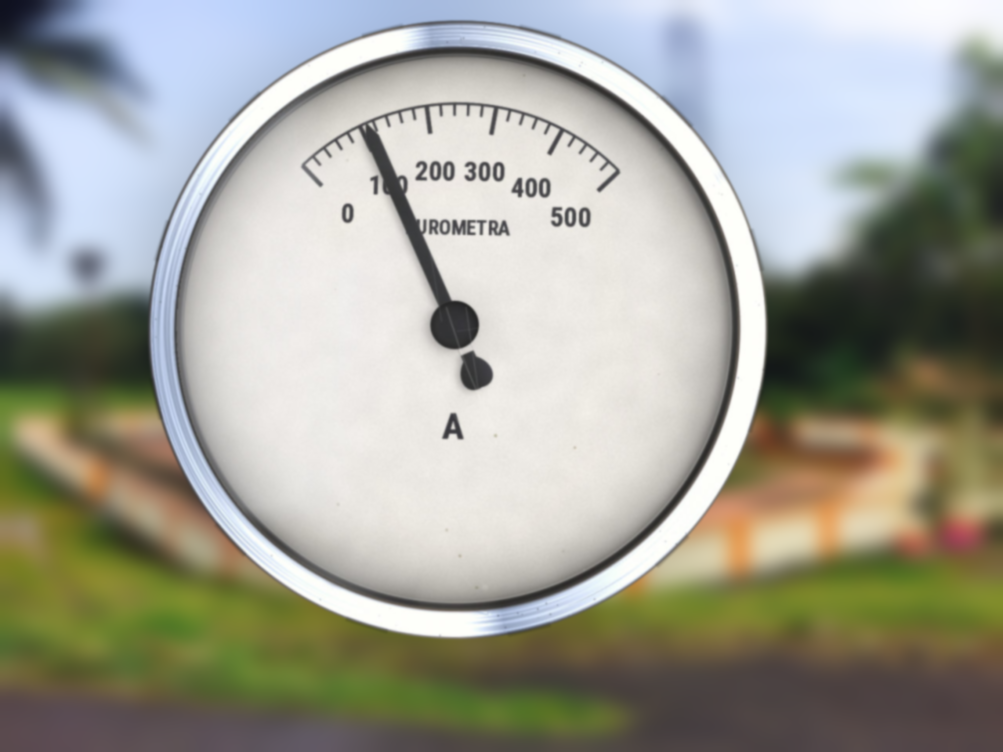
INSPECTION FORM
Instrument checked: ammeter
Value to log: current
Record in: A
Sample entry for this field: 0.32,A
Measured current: 110,A
